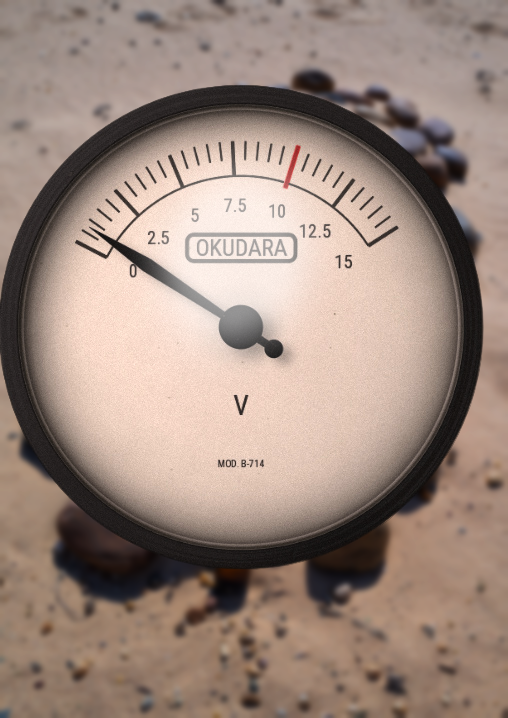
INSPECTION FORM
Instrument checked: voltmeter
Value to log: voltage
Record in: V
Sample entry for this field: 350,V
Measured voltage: 0.75,V
